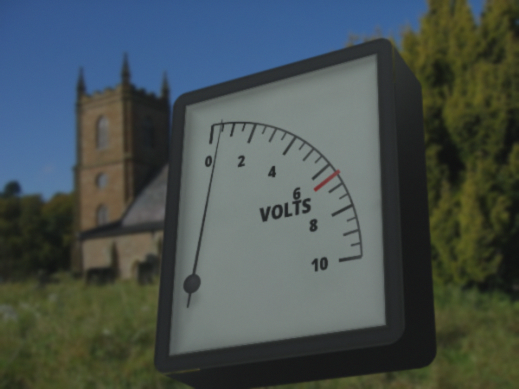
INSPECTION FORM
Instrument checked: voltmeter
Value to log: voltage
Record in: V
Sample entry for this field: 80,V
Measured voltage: 0.5,V
